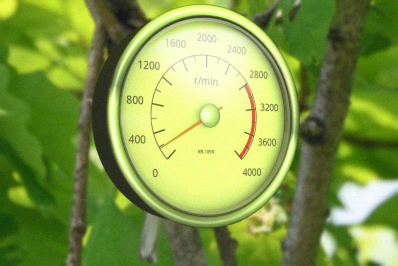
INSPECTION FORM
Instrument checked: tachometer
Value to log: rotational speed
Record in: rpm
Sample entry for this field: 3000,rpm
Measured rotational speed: 200,rpm
